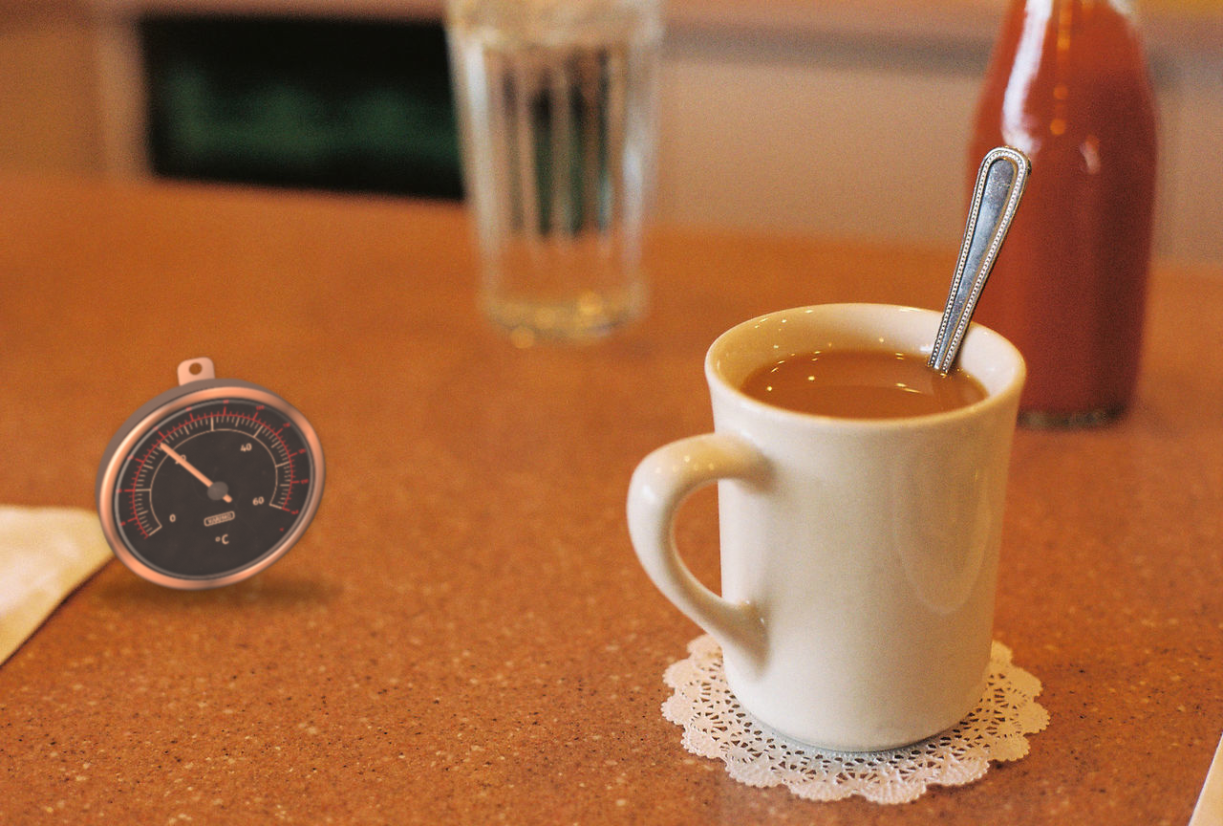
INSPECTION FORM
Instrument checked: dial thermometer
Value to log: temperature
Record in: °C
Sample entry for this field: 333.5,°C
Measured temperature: 20,°C
